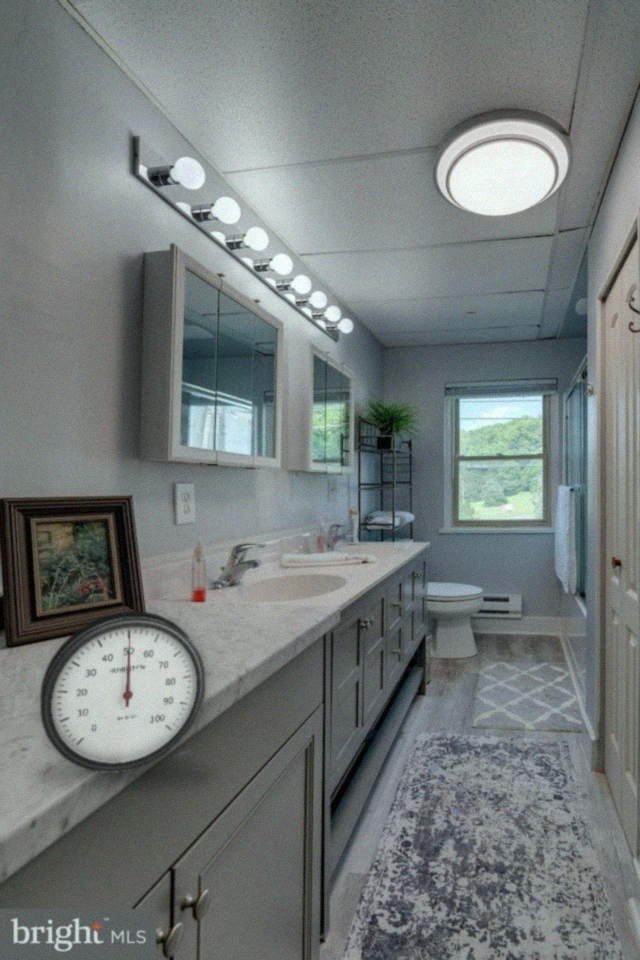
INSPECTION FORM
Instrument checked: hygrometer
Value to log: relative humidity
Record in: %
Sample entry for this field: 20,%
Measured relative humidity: 50,%
